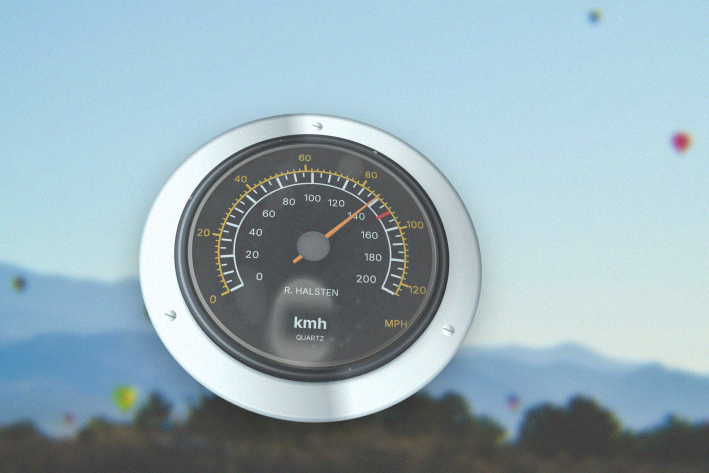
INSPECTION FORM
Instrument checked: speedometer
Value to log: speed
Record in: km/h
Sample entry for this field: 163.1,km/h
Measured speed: 140,km/h
